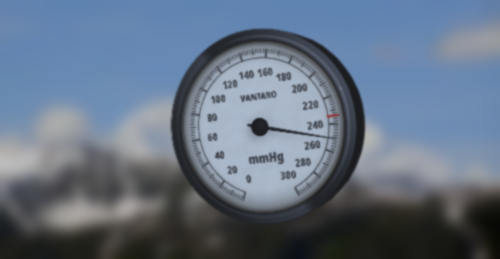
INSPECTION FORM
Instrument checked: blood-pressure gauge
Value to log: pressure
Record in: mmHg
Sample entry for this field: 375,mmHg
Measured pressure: 250,mmHg
